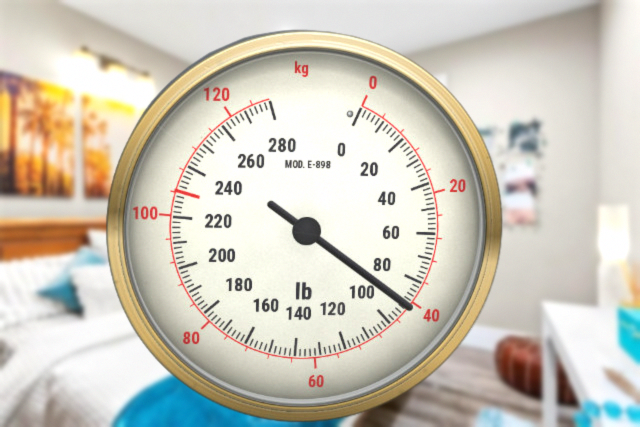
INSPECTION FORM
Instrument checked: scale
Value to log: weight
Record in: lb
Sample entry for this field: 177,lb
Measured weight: 90,lb
